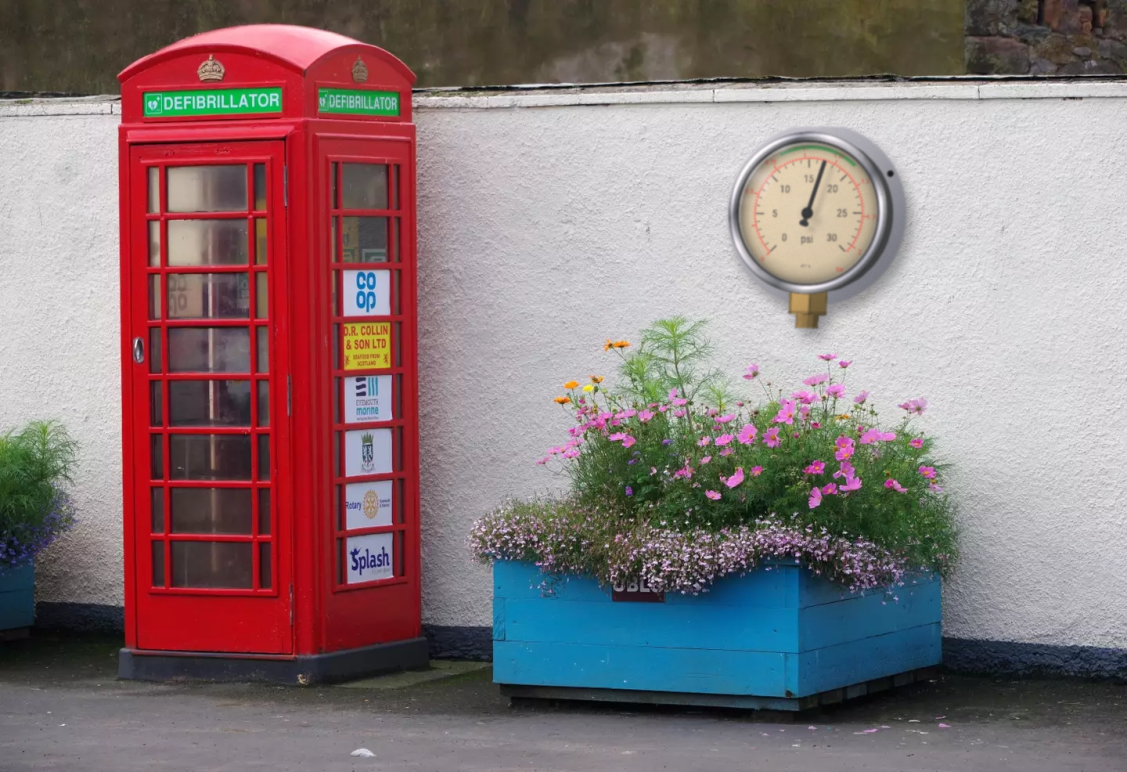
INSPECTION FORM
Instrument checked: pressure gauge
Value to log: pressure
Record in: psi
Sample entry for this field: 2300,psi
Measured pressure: 17,psi
